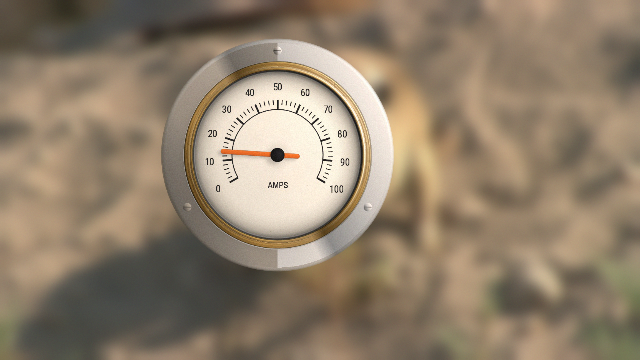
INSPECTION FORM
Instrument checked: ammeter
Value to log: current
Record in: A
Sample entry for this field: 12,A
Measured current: 14,A
